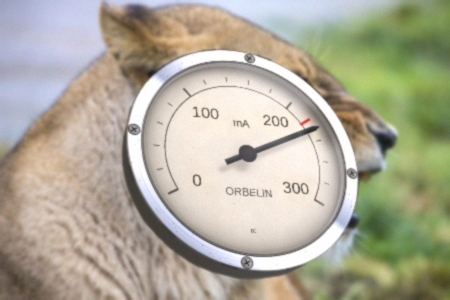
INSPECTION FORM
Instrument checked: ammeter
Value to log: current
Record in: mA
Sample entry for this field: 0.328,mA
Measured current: 230,mA
